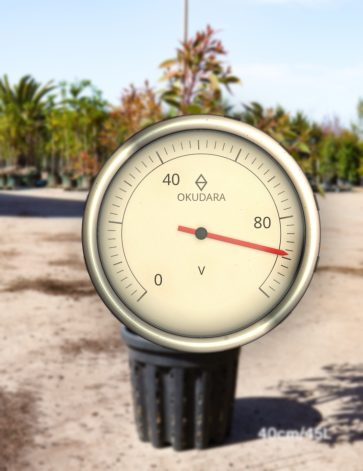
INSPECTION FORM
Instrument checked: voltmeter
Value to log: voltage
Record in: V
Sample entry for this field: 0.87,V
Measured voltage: 89,V
